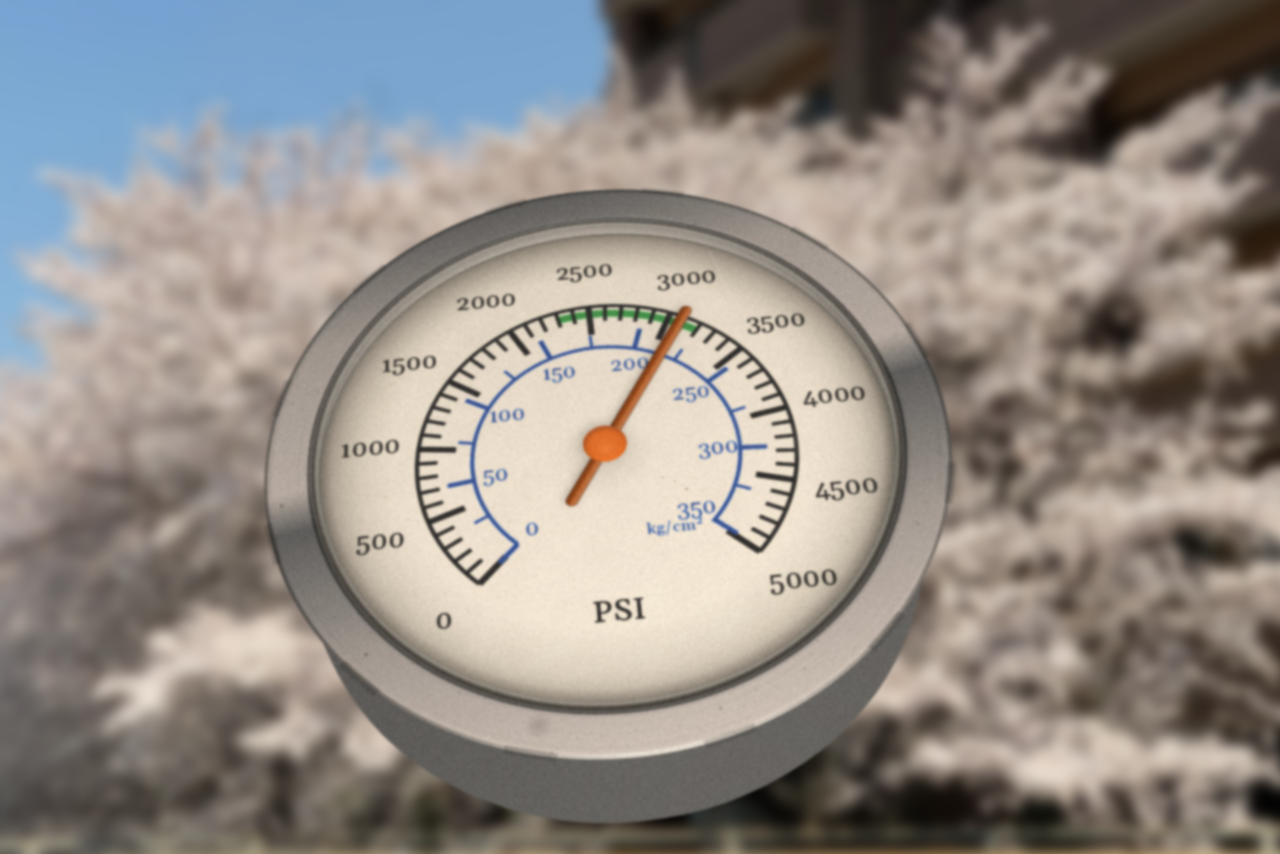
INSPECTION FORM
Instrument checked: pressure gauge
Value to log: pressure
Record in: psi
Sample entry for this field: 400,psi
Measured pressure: 3100,psi
